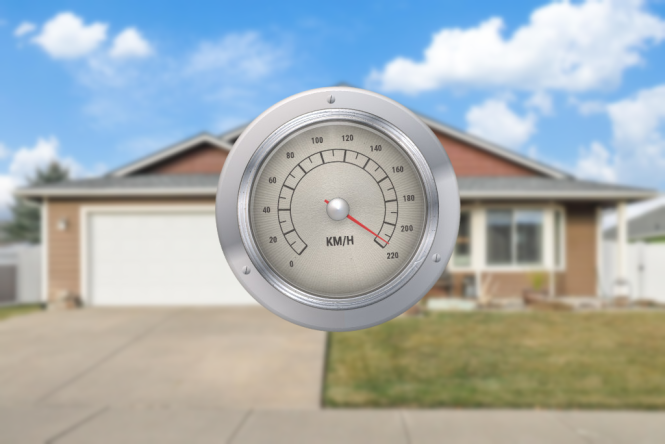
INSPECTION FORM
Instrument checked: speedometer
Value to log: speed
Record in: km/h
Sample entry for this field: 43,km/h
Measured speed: 215,km/h
